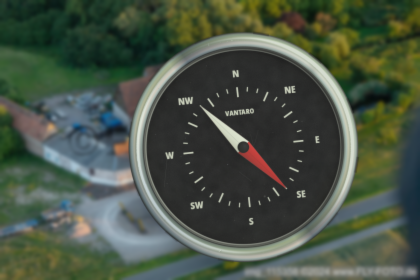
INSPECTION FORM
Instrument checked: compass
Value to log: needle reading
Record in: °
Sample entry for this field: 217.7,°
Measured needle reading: 140,°
